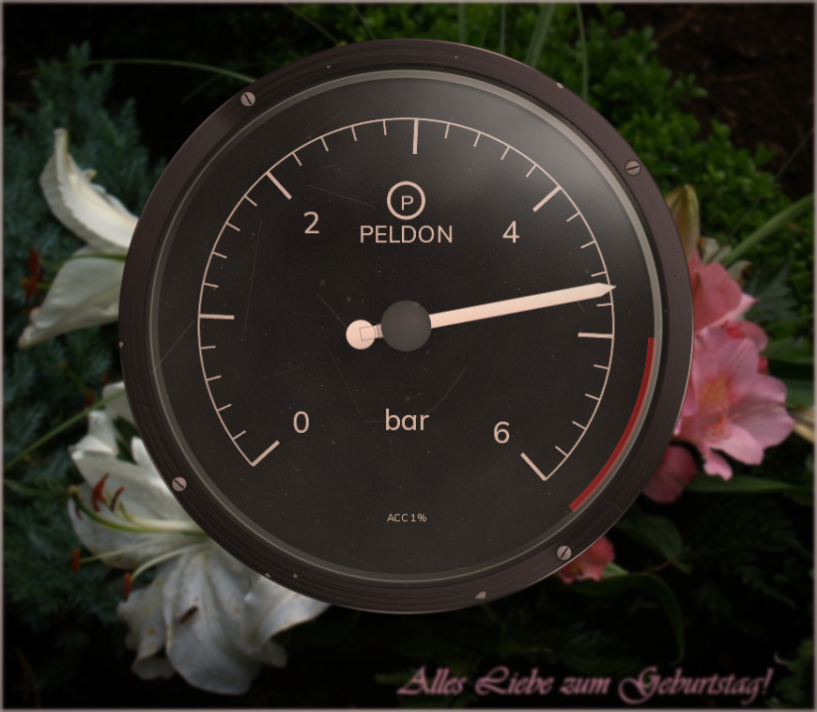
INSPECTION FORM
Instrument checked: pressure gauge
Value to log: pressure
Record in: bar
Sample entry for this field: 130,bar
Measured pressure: 4.7,bar
